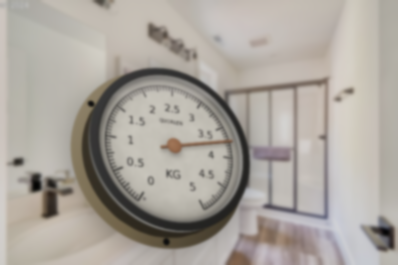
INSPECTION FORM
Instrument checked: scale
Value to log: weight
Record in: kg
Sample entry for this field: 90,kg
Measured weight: 3.75,kg
